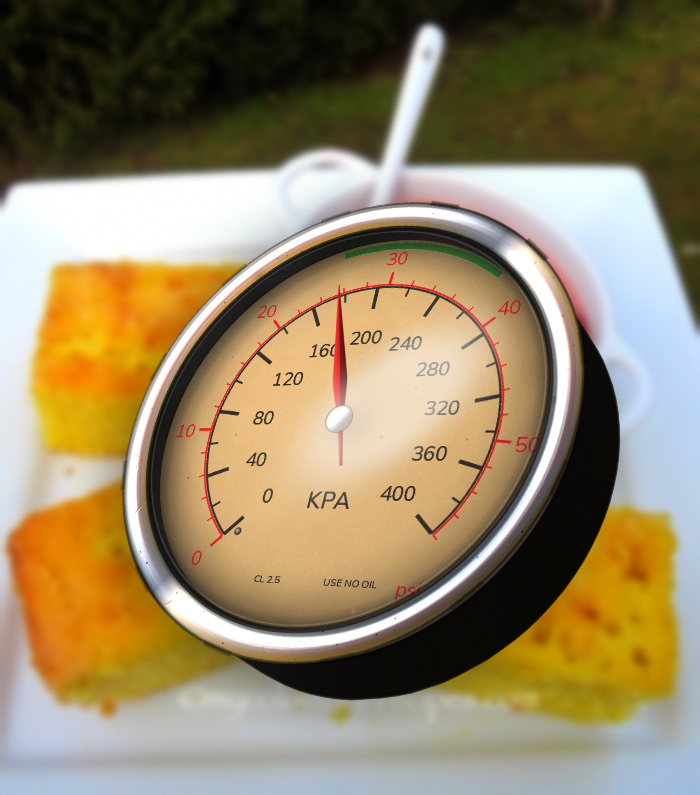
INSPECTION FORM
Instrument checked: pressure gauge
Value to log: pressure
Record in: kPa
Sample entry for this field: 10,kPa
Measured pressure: 180,kPa
